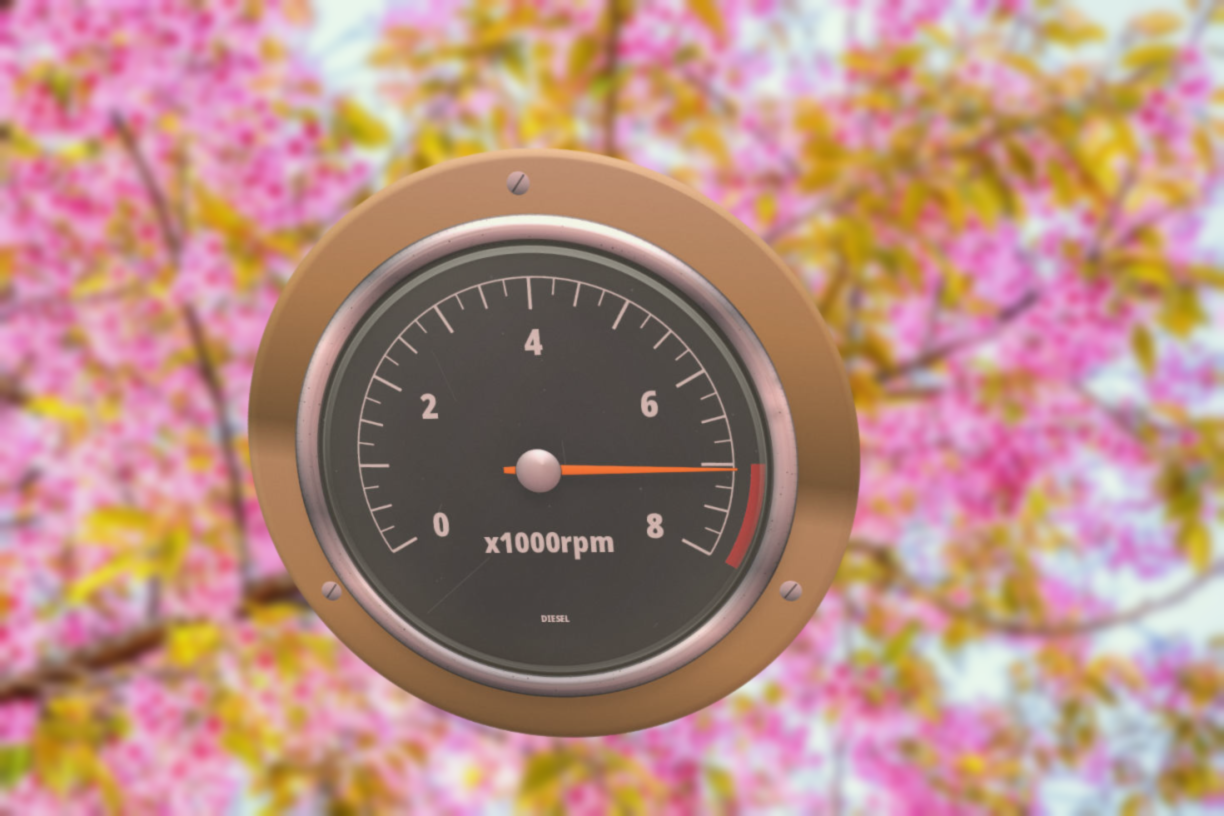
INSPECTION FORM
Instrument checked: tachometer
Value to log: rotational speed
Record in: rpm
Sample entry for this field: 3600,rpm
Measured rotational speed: 7000,rpm
